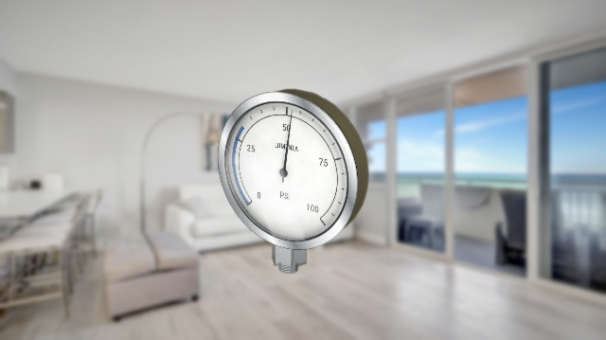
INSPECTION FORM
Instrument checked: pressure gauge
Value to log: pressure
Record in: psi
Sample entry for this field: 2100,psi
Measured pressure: 52.5,psi
